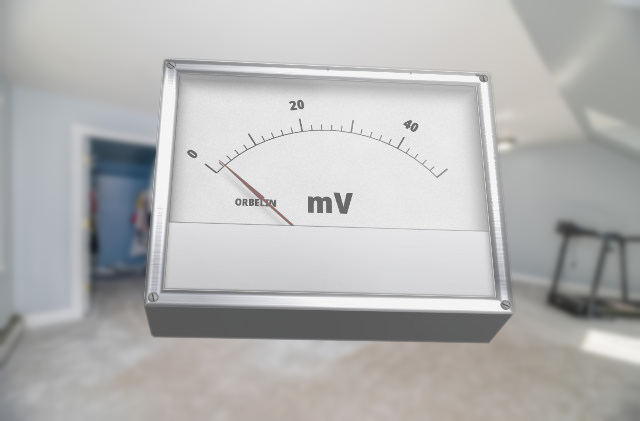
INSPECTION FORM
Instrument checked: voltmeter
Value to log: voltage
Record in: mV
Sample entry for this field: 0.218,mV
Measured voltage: 2,mV
